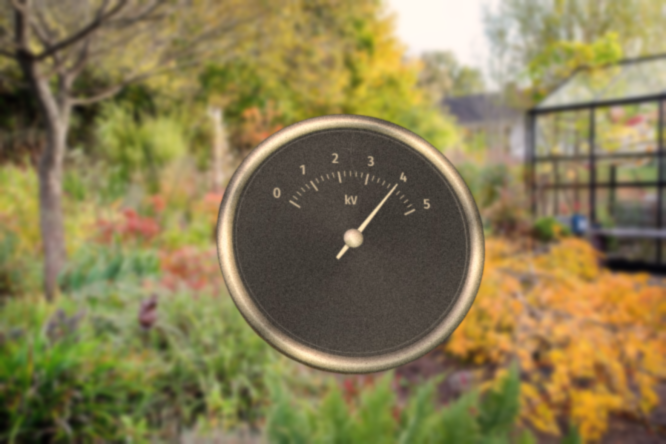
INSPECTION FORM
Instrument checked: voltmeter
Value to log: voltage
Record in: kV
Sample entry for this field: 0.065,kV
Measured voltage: 4,kV
